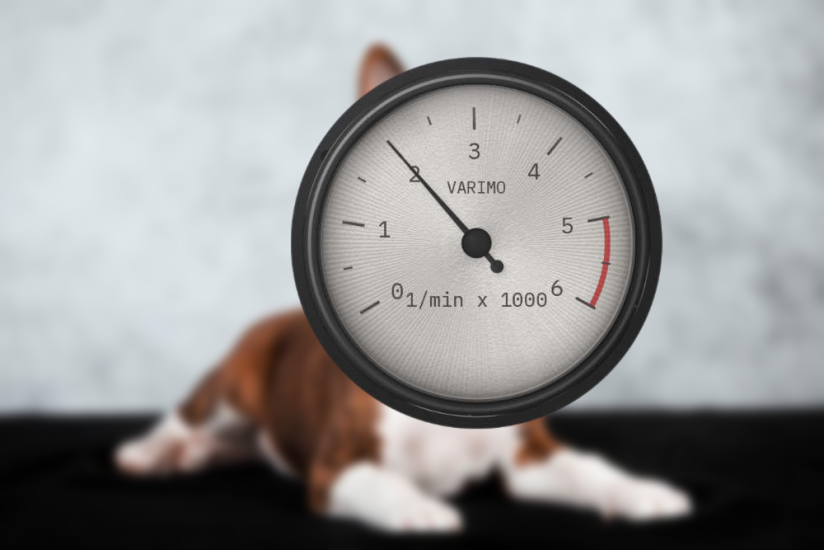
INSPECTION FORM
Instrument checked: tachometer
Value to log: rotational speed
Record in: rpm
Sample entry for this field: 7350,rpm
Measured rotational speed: 2000,rpm
